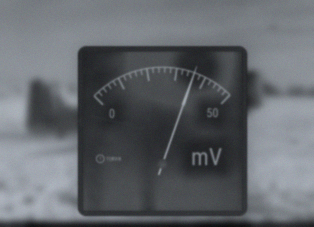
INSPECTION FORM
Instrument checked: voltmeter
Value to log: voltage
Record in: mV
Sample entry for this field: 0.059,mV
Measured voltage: 36,mV
